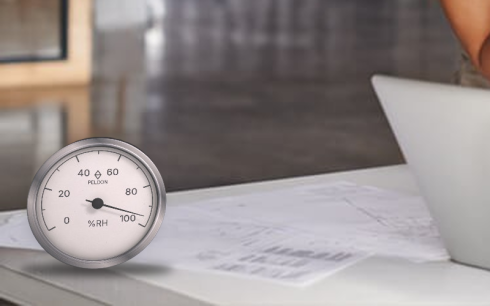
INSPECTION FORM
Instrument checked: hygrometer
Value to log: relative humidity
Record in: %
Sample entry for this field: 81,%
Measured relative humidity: 95,%
